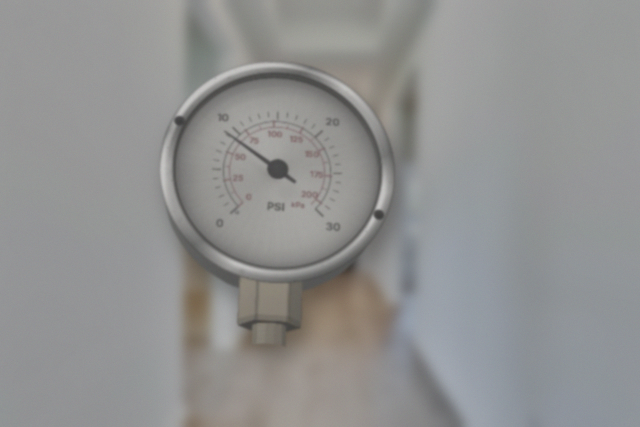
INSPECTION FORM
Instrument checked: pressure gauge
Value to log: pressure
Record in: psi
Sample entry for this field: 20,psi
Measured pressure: 9,psi
